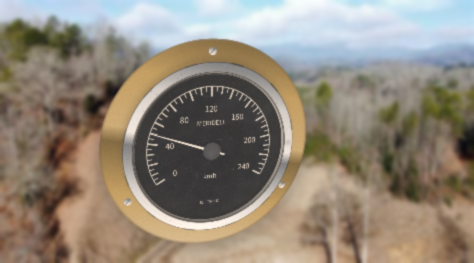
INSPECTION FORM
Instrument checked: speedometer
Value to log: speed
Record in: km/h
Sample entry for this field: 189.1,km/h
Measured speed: 50,km/h
